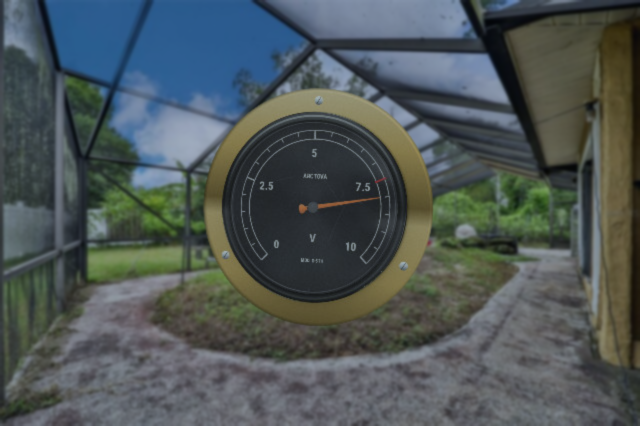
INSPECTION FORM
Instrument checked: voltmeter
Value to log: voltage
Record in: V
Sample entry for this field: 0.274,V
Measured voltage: 8,V
